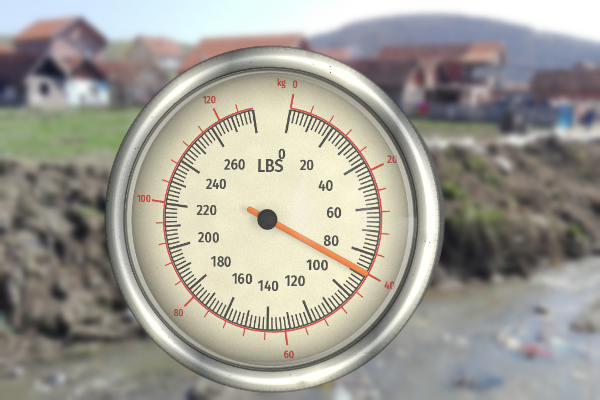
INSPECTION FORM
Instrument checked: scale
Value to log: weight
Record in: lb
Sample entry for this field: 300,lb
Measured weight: 88,lb
